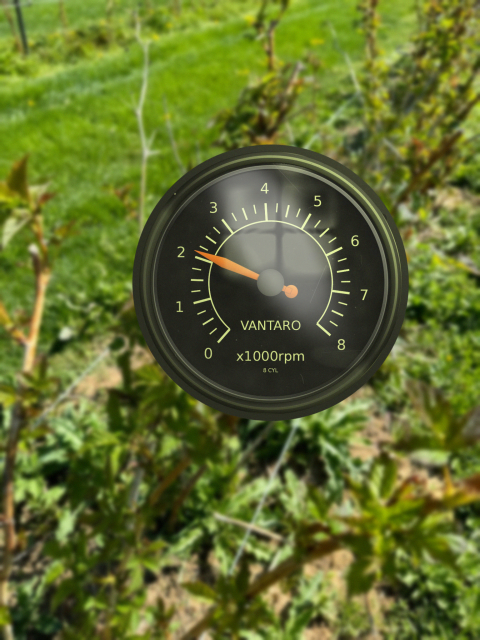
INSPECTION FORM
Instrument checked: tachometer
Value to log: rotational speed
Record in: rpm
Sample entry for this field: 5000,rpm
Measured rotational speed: 2125,rpm
